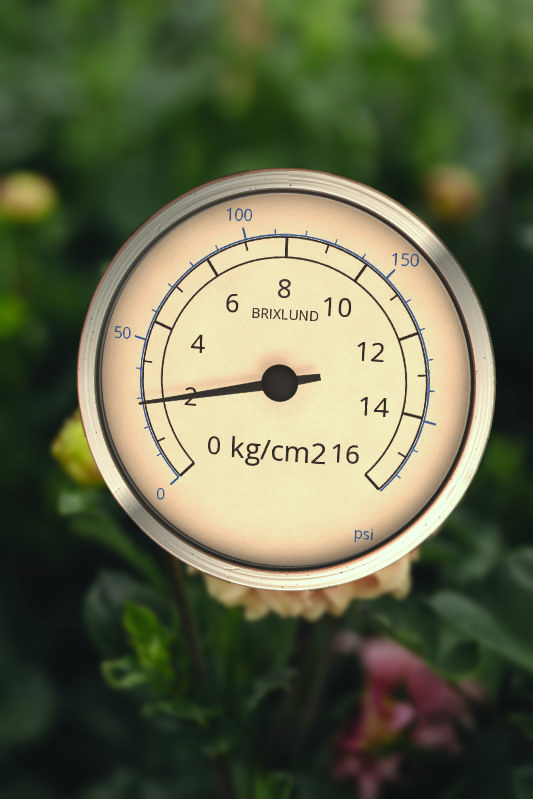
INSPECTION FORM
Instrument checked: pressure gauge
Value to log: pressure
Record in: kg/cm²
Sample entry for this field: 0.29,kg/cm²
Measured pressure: 2,kg/cm²
